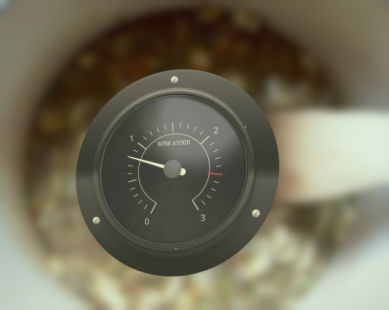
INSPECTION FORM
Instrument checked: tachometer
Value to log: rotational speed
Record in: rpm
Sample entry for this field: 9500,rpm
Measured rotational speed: 800,rpm
